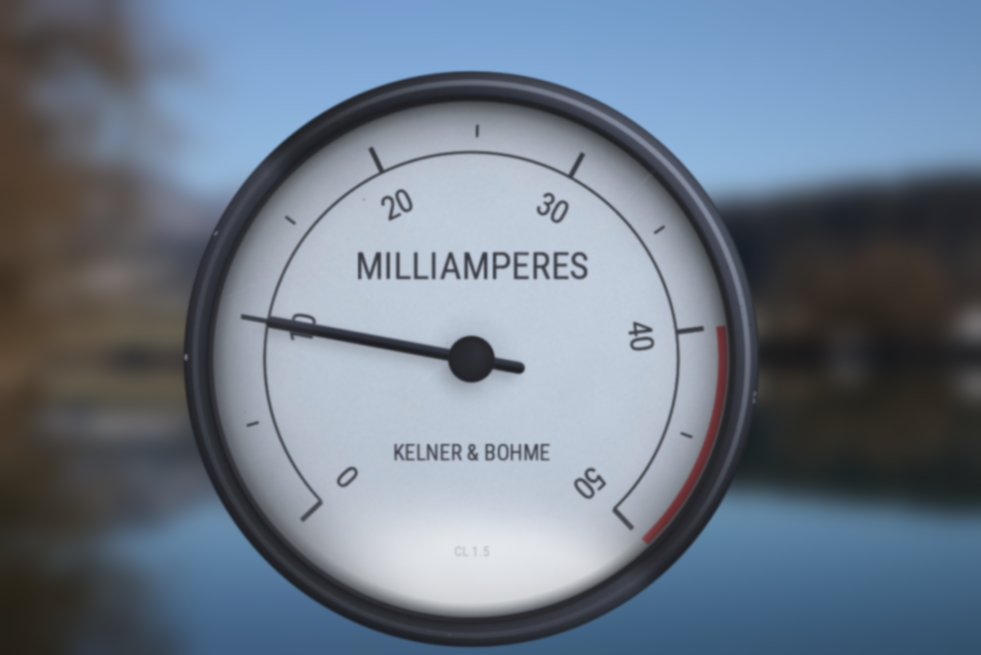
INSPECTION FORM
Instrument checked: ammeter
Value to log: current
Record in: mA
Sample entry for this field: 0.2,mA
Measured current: 10,mA
